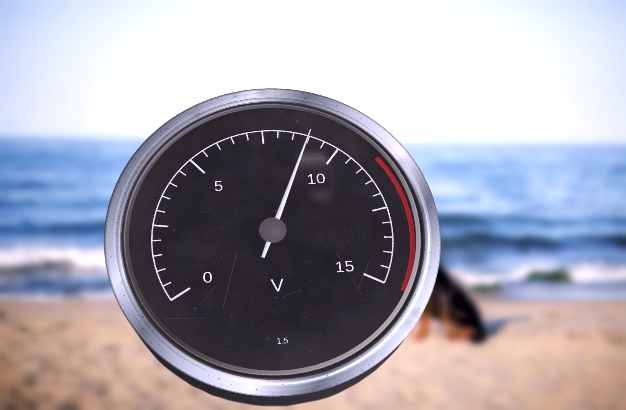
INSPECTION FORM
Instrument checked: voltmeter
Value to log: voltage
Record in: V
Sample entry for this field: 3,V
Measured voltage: 9,V
